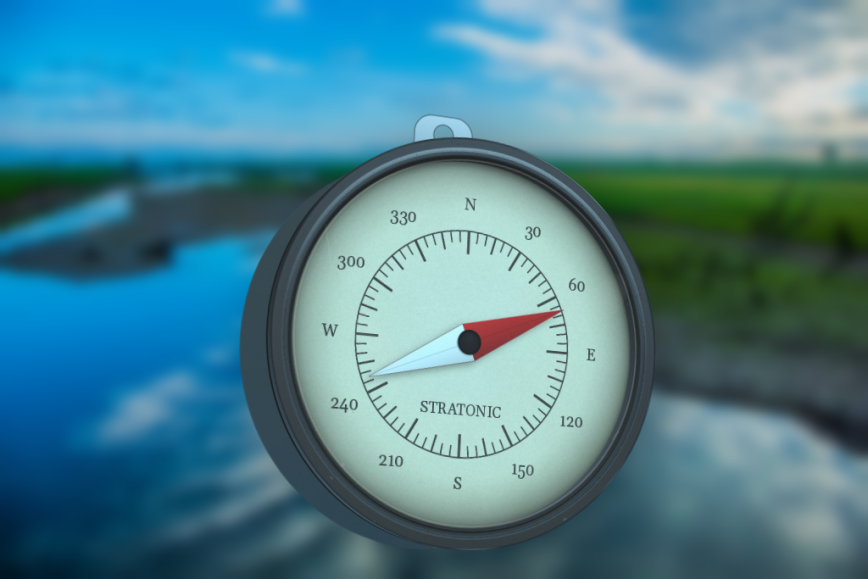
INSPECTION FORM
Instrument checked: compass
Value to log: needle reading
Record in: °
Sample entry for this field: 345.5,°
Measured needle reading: 67.5,°
